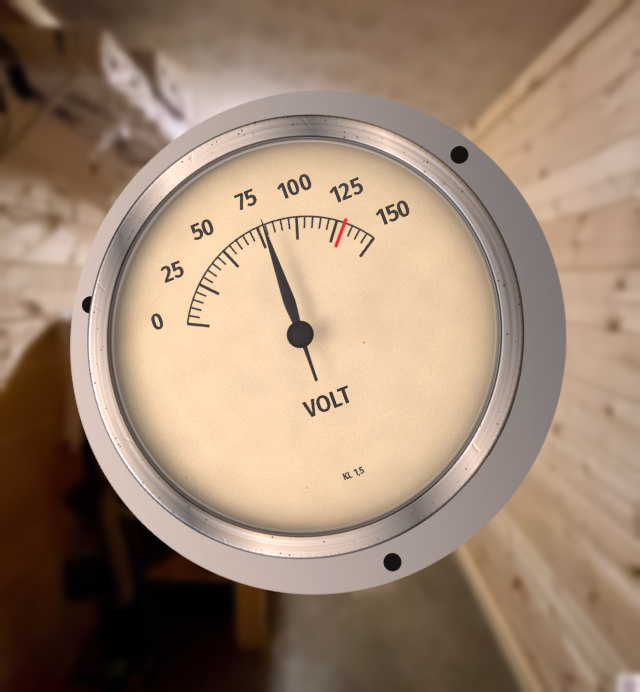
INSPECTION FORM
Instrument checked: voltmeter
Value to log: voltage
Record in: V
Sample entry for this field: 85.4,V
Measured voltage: 80,V
